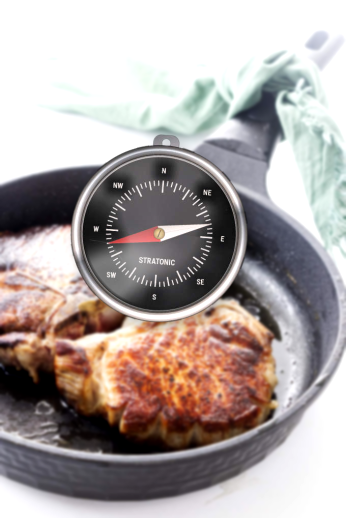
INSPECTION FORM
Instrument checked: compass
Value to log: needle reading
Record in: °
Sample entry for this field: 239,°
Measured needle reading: 255,°
